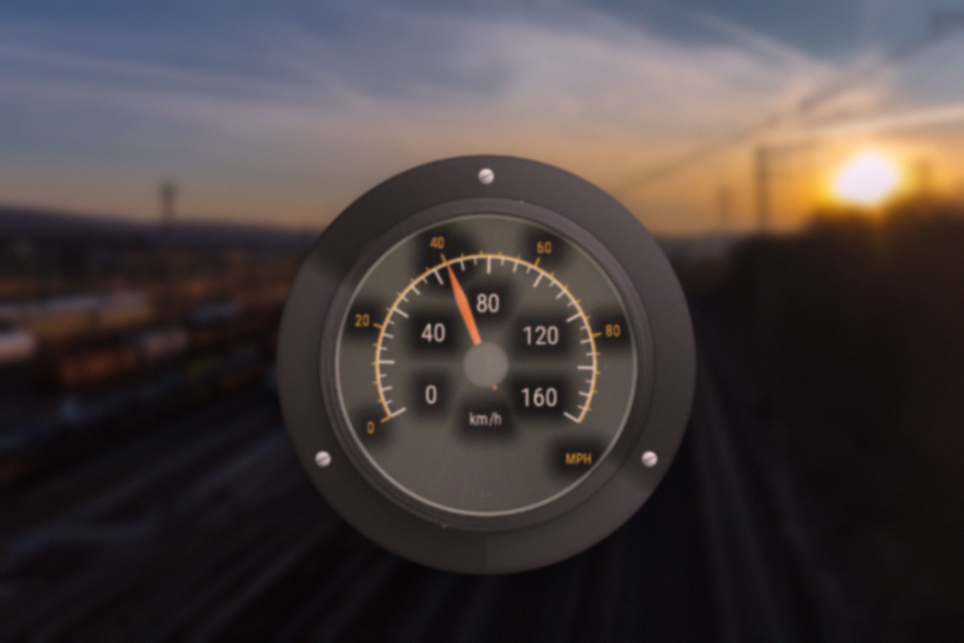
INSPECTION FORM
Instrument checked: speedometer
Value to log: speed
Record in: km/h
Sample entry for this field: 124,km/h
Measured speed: 65,km/h
